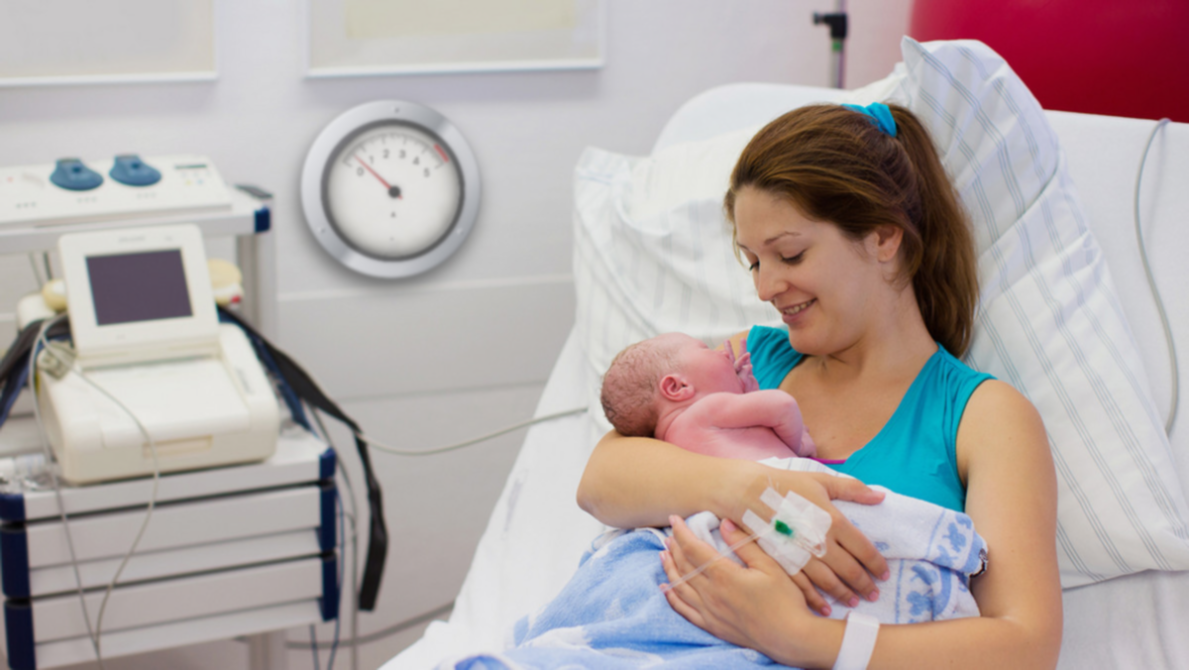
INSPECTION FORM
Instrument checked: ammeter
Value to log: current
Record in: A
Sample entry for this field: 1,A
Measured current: 0.5,A
